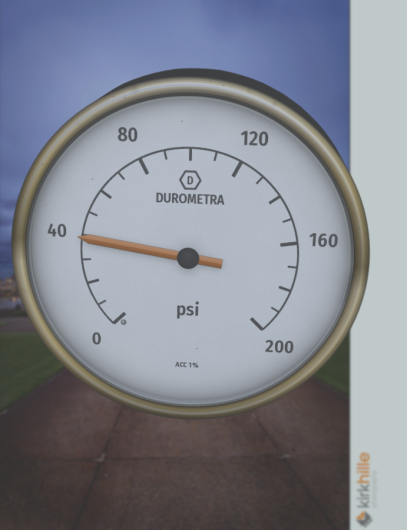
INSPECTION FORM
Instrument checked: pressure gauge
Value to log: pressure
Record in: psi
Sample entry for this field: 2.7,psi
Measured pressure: 40,psi
